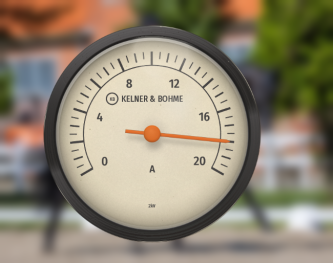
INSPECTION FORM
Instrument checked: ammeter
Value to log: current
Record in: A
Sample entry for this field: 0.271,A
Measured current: 18,A
